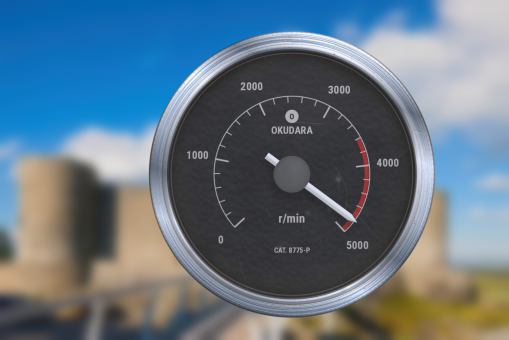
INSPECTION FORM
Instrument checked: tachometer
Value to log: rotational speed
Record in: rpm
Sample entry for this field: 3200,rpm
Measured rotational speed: 4800,rpm
